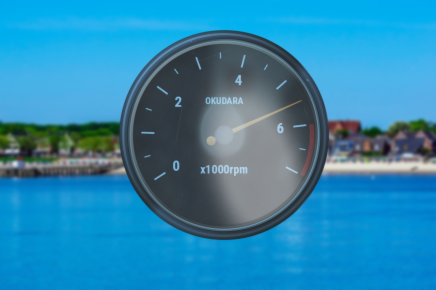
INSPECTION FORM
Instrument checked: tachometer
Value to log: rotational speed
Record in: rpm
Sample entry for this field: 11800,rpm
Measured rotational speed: 5500,rpm
